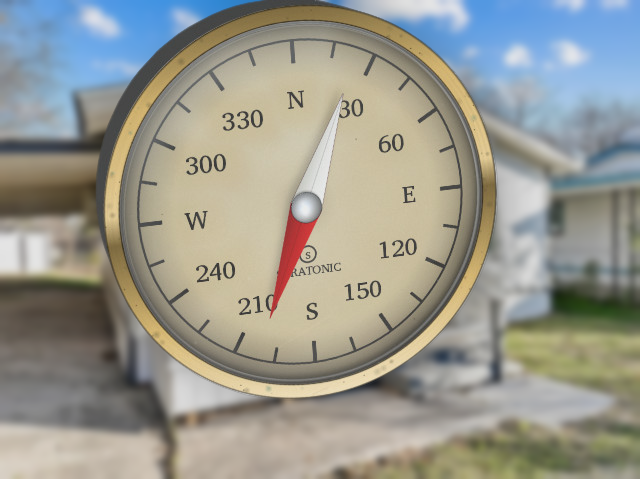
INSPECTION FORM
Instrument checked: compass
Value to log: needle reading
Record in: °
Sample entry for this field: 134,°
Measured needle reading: 202.5,°
